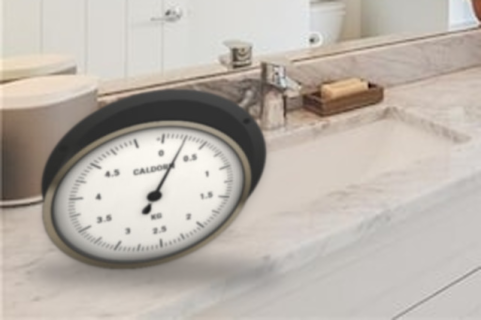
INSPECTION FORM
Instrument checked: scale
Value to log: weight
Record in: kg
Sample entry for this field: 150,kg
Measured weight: 0.25,kg
